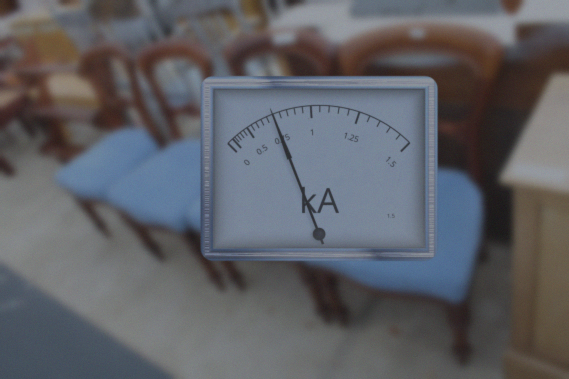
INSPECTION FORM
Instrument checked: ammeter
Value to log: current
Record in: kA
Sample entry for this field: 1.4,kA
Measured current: 0.75,kA
